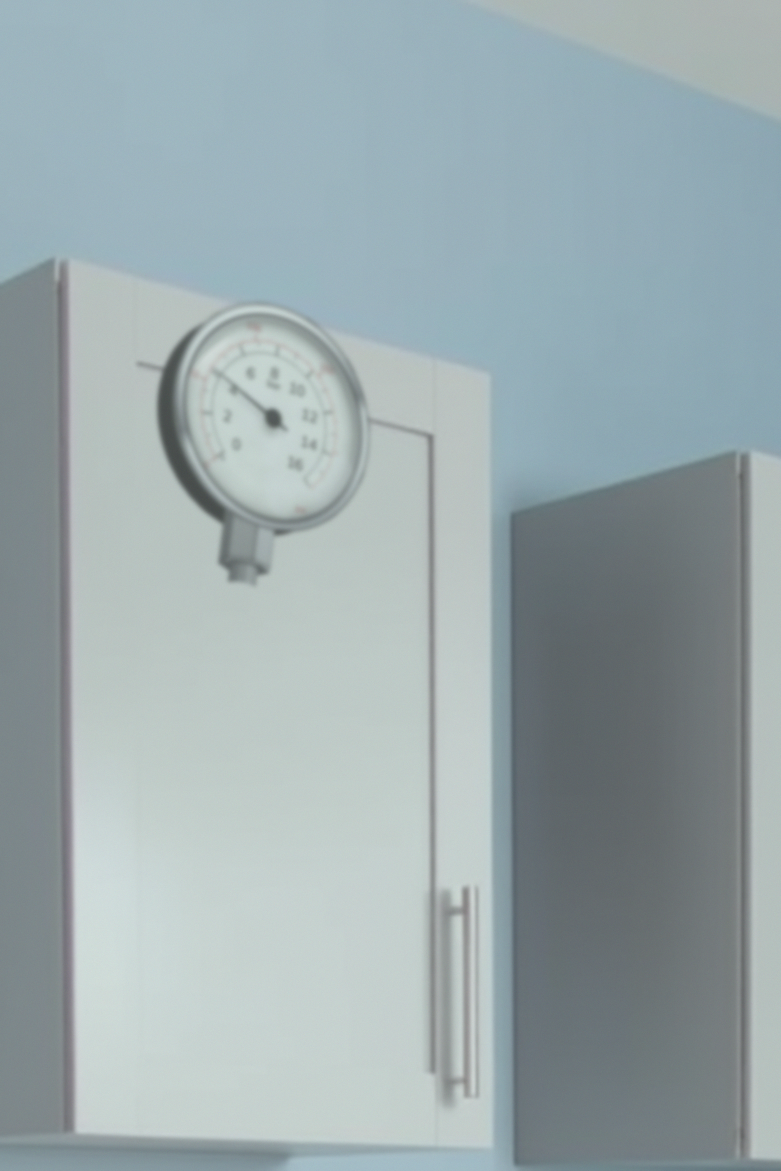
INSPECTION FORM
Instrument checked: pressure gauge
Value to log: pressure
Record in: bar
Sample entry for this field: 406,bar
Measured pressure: 4,bar
